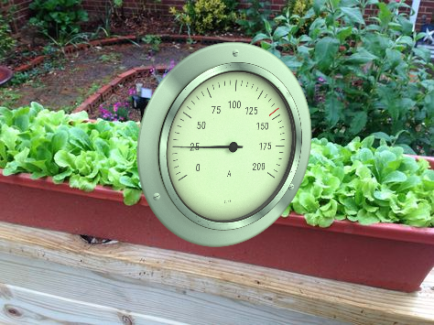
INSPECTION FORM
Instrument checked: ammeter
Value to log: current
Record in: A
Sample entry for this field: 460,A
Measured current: 25,A
